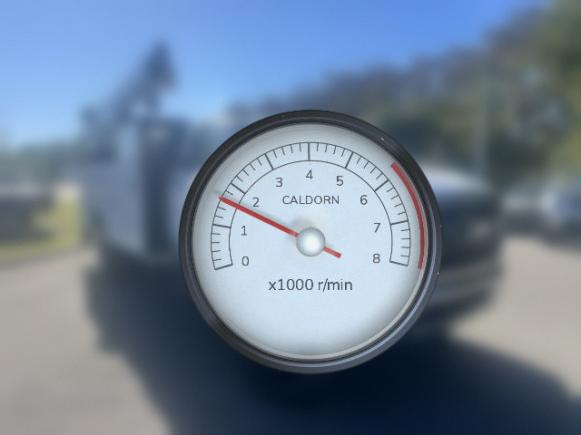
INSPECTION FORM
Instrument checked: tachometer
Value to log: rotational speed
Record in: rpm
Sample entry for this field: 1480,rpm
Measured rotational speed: 1600,rpm
